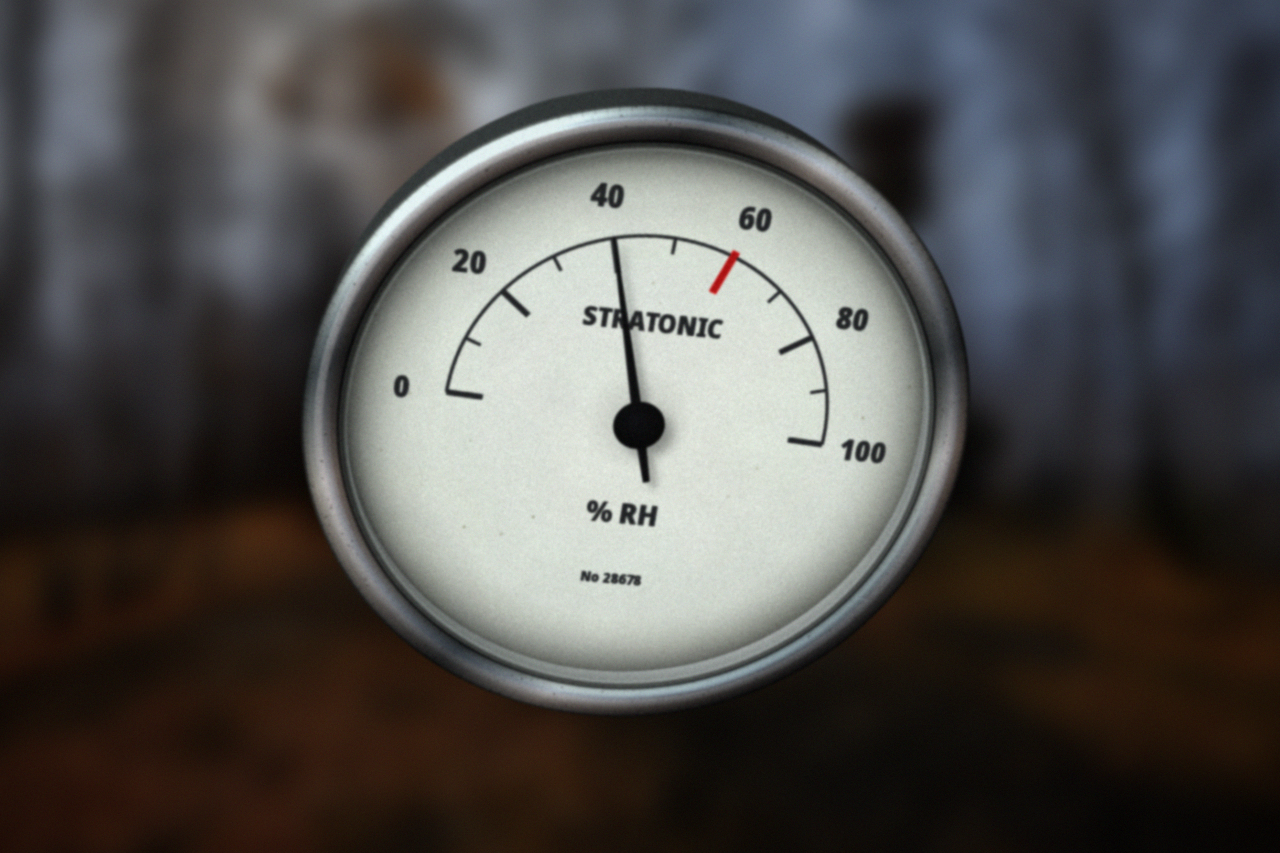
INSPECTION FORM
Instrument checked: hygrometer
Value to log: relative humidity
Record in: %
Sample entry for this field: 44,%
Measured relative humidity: 40,%
